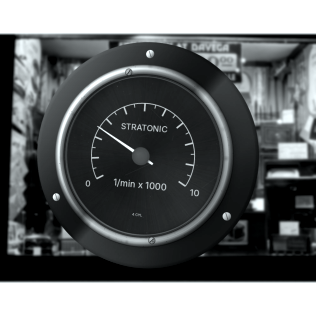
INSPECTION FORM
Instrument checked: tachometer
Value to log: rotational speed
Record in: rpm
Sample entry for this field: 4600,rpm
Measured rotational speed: 2500,rpm
